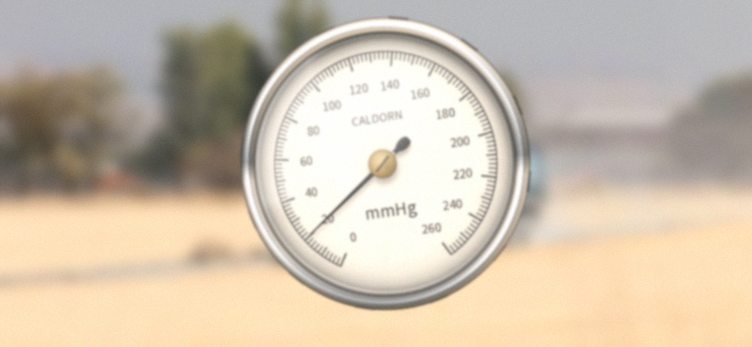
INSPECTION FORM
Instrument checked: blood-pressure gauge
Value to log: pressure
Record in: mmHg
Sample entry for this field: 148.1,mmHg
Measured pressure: 20,mmHg
